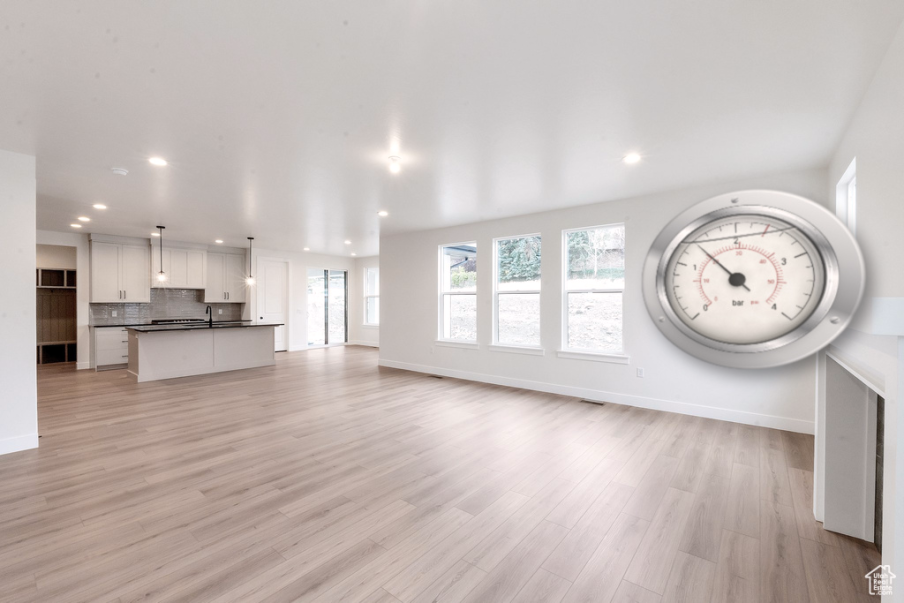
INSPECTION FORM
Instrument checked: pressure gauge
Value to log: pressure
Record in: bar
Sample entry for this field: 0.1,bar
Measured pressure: 1.4,bar
